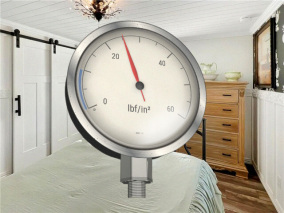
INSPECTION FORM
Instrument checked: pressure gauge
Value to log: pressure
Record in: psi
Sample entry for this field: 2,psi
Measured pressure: 25,psi
